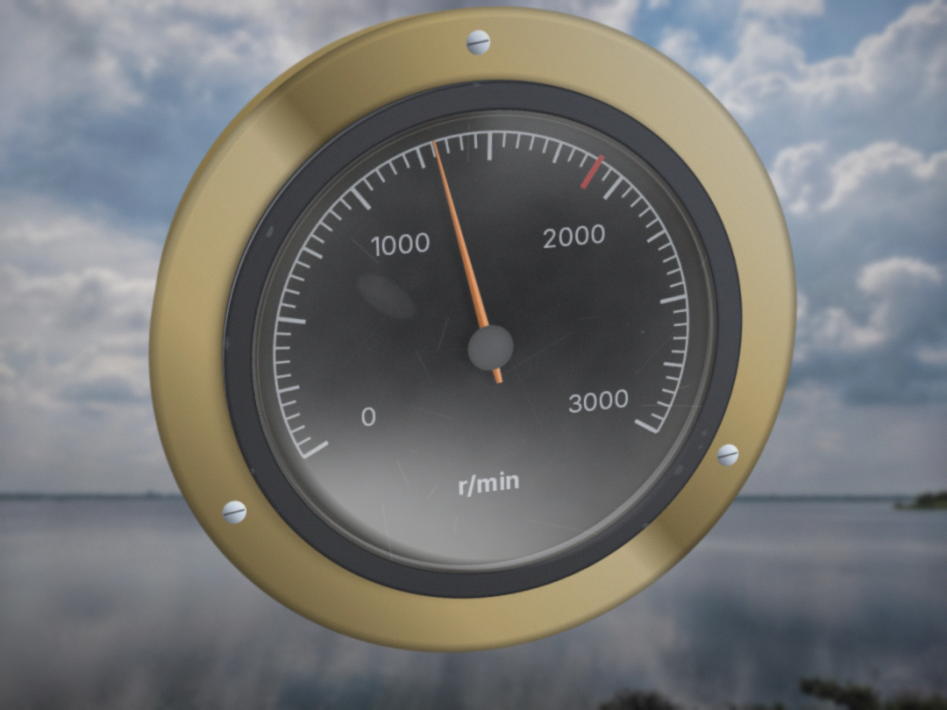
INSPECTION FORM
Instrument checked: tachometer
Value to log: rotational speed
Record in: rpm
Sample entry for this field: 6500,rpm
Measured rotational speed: 1300,rpm
